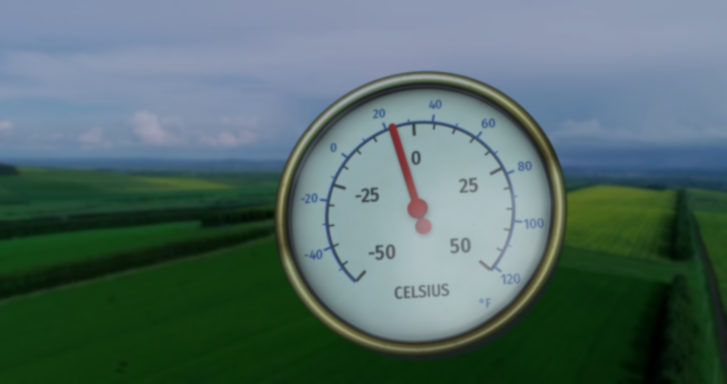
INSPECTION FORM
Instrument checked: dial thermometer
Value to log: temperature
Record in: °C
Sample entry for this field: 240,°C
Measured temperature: -5,°C
